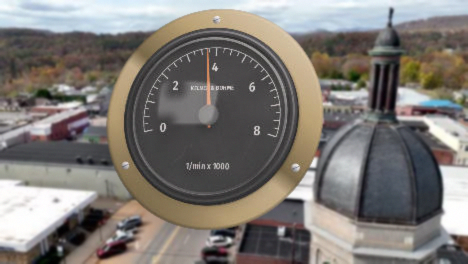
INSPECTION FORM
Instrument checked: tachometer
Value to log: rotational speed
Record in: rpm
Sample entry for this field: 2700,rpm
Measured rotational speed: 3750,rpm
